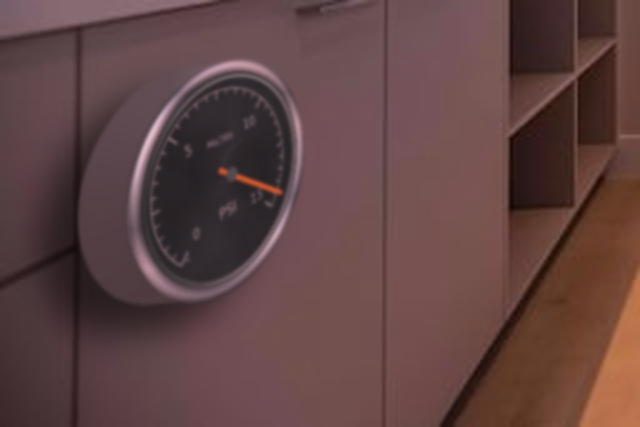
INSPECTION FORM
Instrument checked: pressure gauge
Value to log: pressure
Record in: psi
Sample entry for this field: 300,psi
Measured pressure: 14.5,psi
